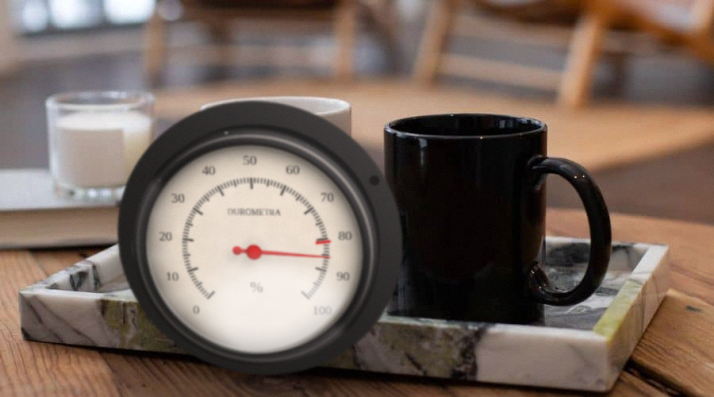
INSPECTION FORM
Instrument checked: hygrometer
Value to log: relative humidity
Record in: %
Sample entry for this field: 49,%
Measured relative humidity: 85,%
